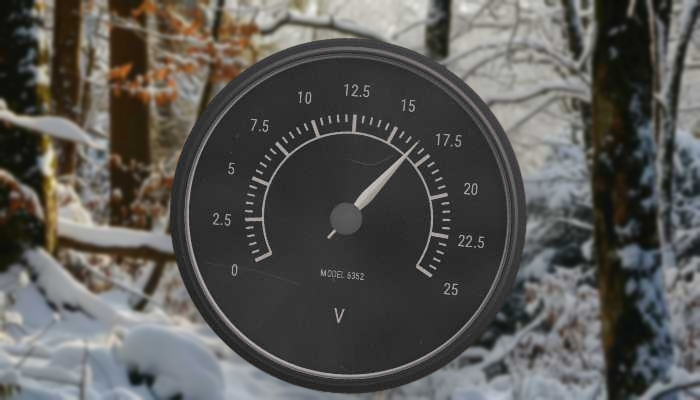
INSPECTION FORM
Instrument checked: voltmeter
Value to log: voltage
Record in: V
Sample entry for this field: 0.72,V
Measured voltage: 16.5,V
